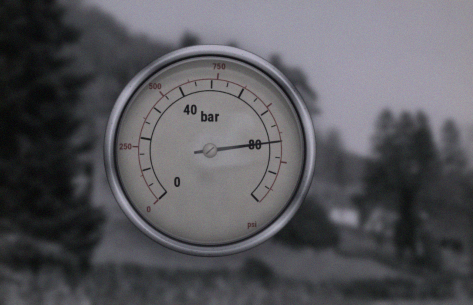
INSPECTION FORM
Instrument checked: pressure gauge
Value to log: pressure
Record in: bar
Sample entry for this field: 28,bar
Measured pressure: 80,bar
